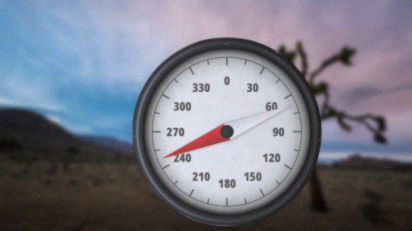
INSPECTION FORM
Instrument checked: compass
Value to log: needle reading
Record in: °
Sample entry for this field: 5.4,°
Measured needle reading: 247.5,°
